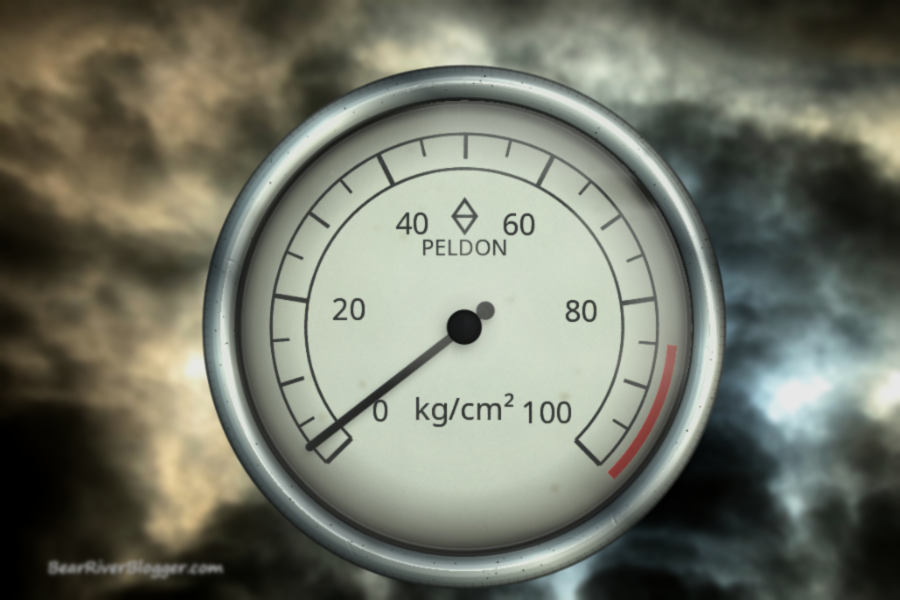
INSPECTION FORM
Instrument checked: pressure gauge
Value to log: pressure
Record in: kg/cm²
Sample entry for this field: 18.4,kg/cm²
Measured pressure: 2.5,kg/cm²
